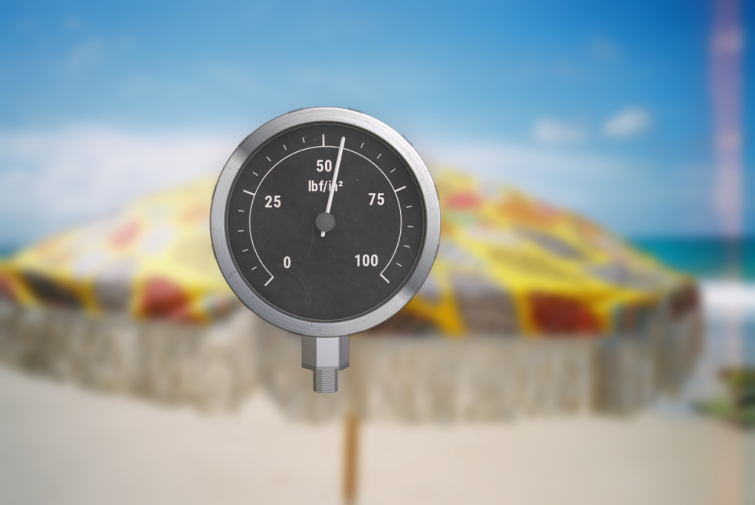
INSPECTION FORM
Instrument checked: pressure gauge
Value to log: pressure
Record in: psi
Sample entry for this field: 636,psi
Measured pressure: 55,psi
